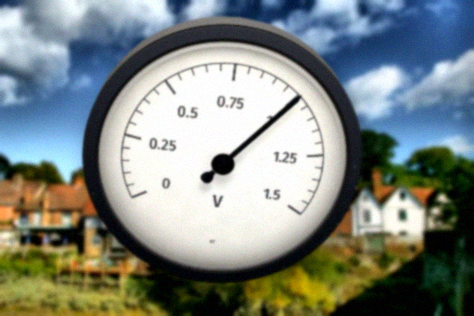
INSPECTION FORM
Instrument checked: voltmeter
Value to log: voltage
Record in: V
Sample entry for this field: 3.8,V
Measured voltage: 1,V
